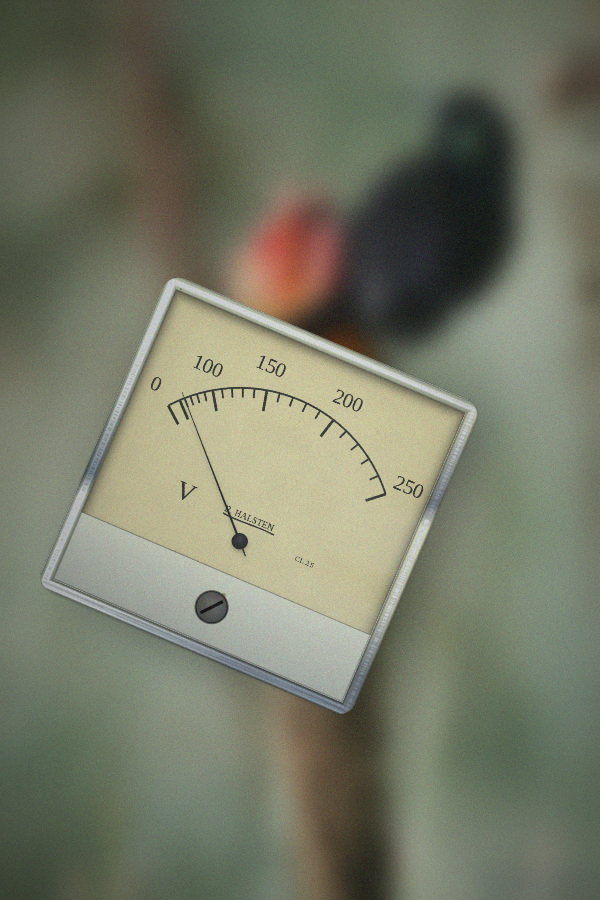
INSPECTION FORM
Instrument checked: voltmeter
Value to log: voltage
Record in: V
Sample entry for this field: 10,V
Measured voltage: 60,V
